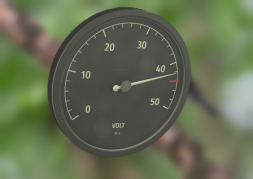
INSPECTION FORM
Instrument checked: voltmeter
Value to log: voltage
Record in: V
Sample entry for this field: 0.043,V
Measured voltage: 42,V
